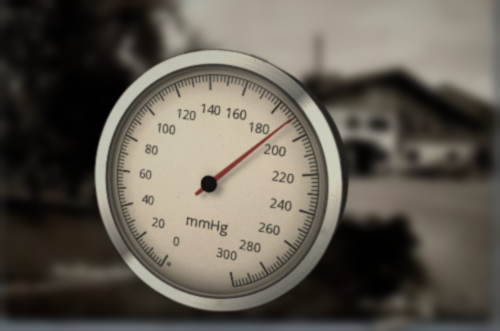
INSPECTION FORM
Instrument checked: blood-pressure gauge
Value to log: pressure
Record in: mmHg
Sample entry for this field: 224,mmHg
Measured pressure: 190,mmHg
